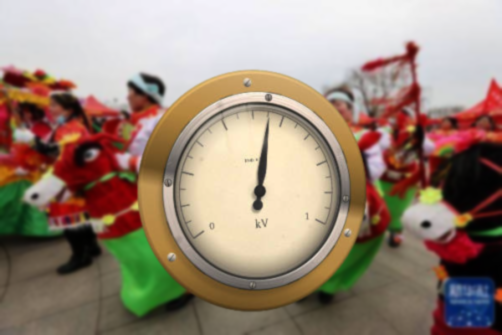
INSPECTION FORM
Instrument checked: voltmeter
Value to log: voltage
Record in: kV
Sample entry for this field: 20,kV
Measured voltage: 0.55,kV
